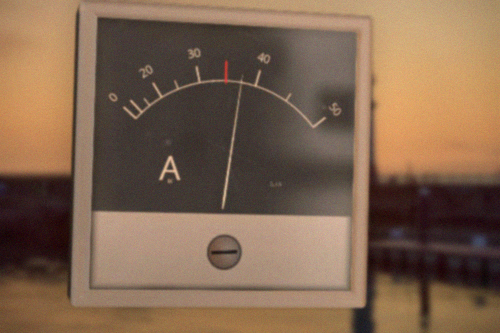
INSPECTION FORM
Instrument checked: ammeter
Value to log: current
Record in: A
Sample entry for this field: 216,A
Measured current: 37.5,A
